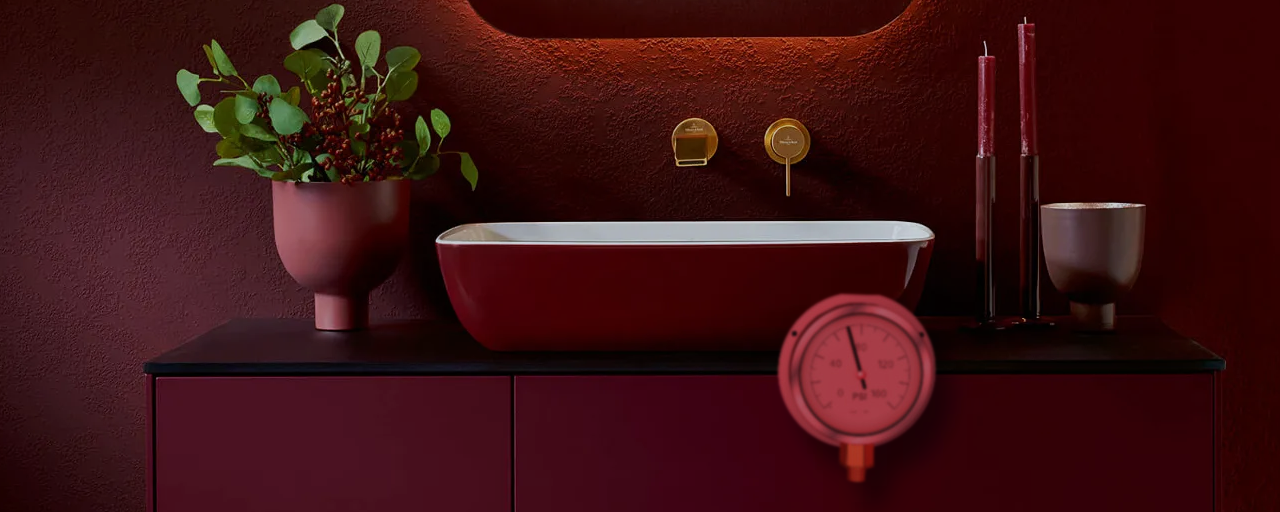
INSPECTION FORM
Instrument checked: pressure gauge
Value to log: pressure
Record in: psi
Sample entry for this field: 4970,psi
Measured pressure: 70,psi
